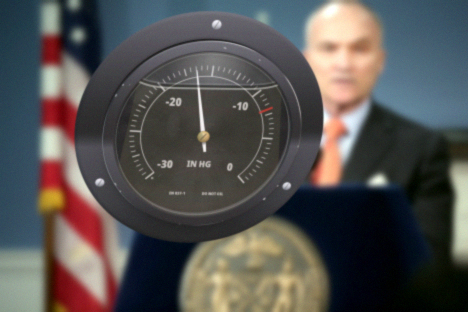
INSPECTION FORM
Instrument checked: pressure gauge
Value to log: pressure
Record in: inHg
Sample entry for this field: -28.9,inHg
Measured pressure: -16.5,inHg
